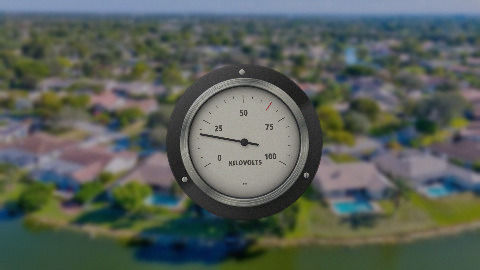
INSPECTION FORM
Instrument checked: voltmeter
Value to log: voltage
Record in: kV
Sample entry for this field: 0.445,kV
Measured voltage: 17.5,kV
